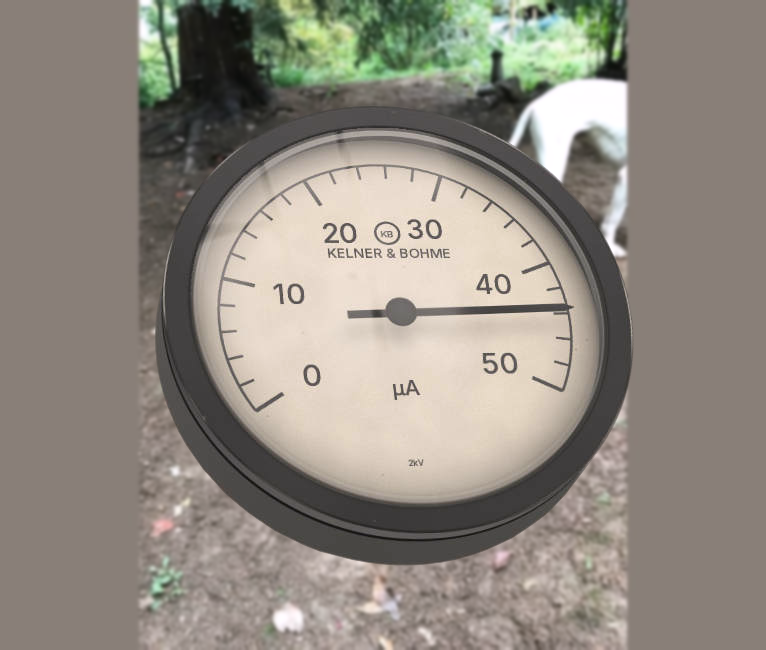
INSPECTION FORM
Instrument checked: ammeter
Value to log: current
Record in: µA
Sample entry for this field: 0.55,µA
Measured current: 44,µA
